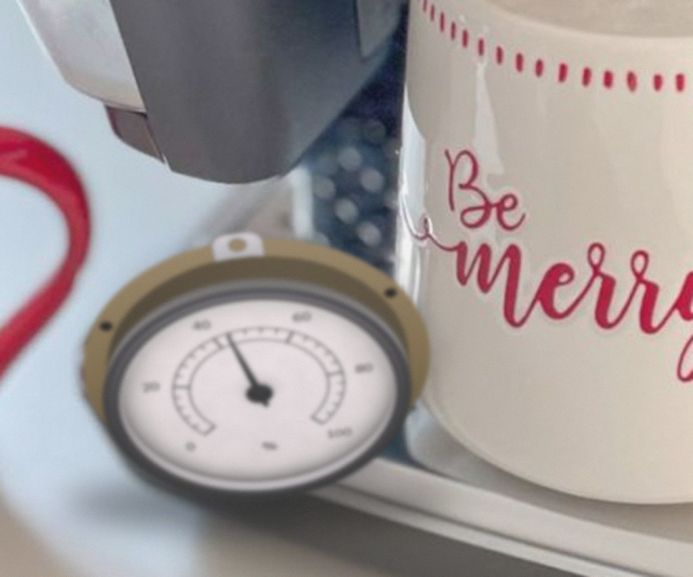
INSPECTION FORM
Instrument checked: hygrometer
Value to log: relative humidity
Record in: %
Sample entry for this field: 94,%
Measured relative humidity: 44,%
